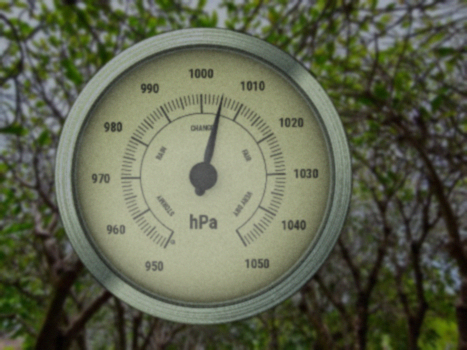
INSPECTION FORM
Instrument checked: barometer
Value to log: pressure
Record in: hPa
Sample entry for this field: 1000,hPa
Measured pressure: 1005,hPa
